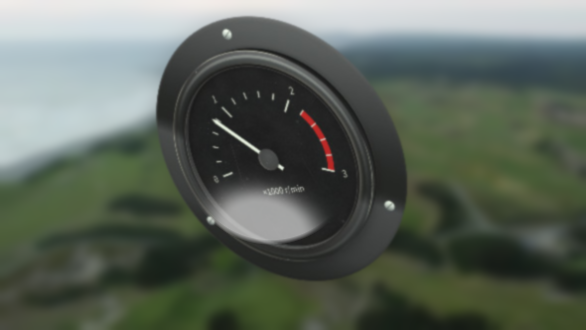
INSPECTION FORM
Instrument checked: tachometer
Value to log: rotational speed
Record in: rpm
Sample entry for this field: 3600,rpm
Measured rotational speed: 800,rpm
